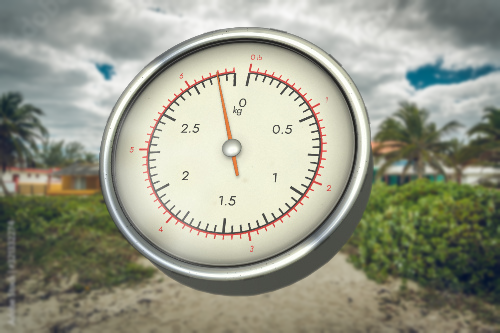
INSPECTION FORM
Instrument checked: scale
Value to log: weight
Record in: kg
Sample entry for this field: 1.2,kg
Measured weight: 2.9,kg
